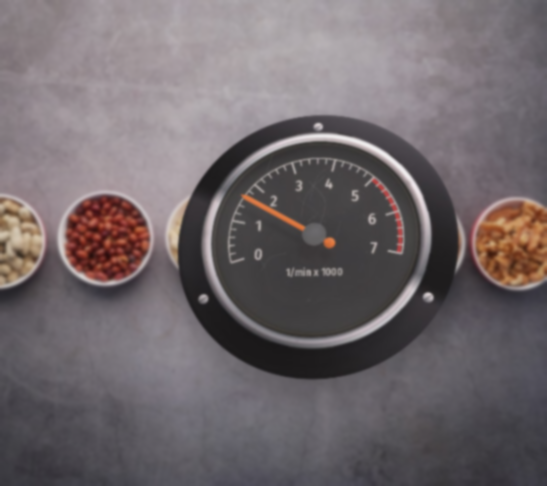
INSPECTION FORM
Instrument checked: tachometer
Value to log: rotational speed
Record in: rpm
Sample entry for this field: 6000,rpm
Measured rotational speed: 1600,rpm
